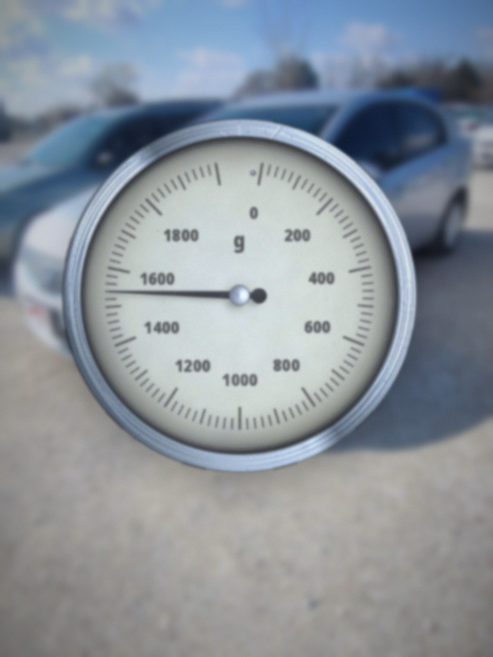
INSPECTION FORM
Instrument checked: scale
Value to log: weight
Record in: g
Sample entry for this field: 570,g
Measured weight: 1540,g
